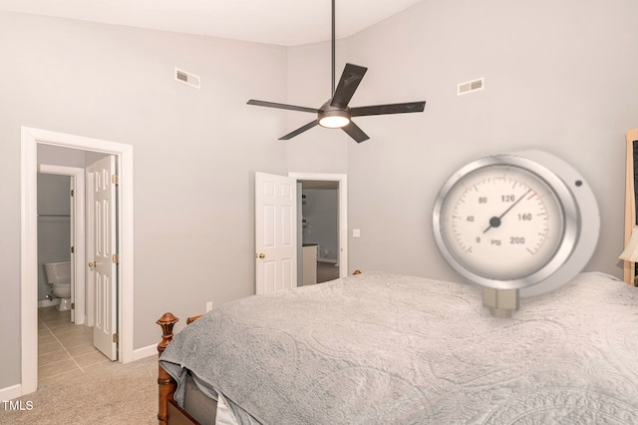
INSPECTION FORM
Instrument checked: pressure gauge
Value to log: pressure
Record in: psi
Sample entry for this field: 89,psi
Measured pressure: 135,psi
